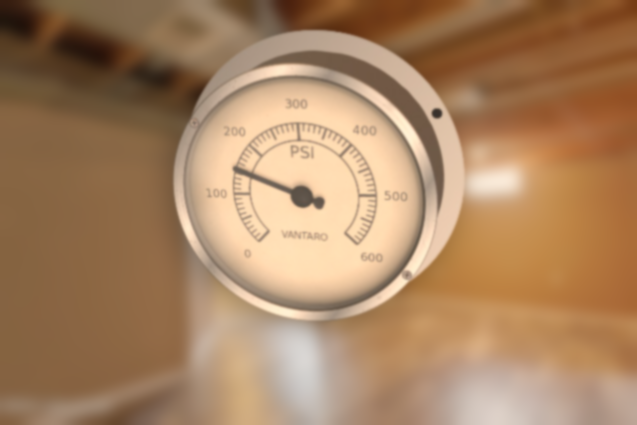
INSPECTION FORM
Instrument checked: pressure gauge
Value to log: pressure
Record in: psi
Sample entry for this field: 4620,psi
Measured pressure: 150,psi
